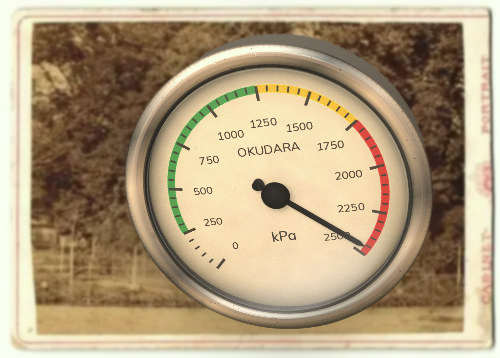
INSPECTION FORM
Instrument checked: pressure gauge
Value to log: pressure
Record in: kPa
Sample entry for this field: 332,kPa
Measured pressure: 2450,kPa
